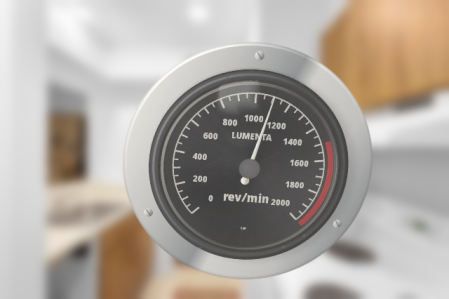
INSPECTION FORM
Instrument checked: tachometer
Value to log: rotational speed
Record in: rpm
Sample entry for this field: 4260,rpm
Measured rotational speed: 1100,rpm
